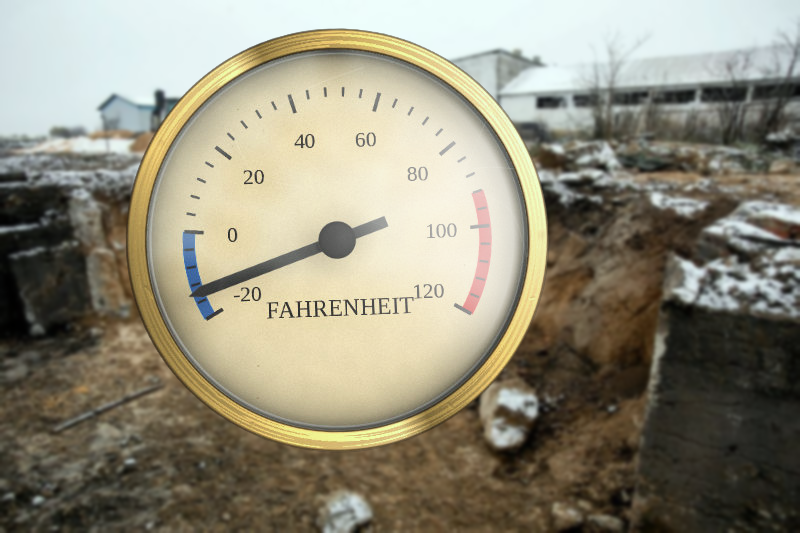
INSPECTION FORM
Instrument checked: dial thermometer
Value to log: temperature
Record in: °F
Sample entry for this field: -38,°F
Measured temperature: -14,°F
